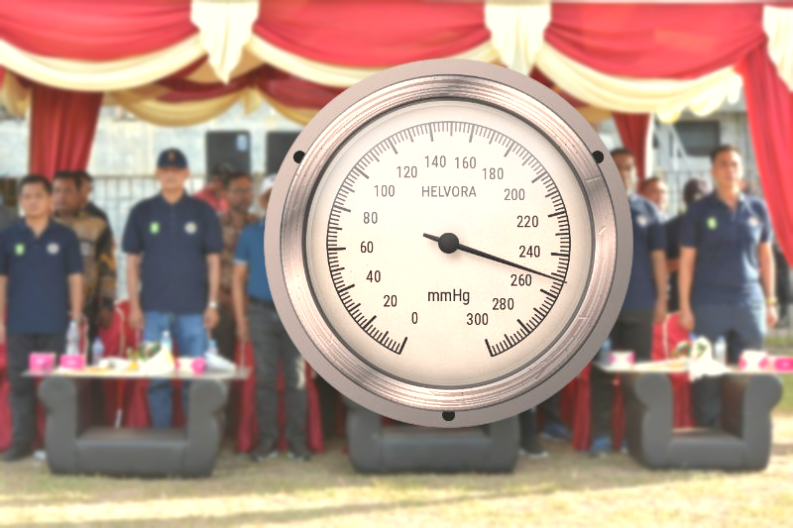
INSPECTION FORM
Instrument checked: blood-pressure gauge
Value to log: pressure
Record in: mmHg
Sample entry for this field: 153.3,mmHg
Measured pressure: 252,mmHg
